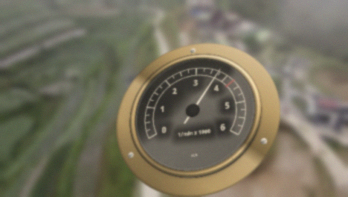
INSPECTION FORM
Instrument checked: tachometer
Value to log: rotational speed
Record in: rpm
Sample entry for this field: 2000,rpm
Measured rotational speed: 3750,rpm
